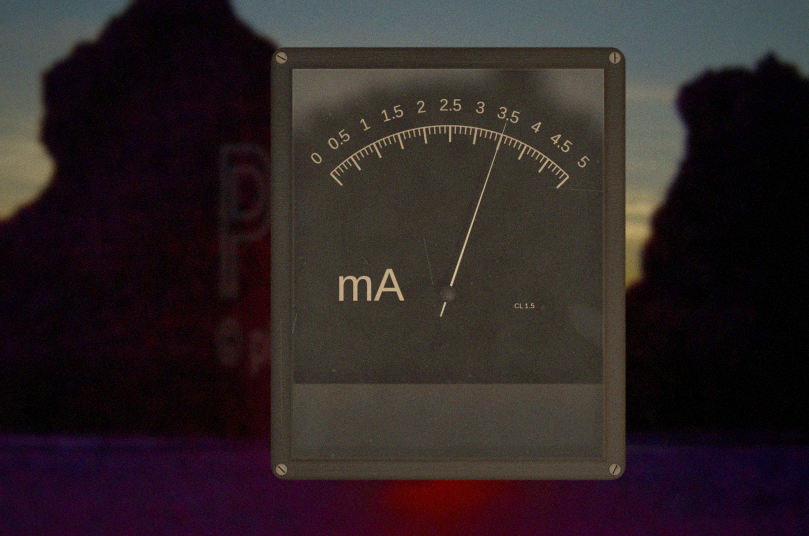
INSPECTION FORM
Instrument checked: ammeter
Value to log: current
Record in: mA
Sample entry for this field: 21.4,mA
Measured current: 3.5,mA
